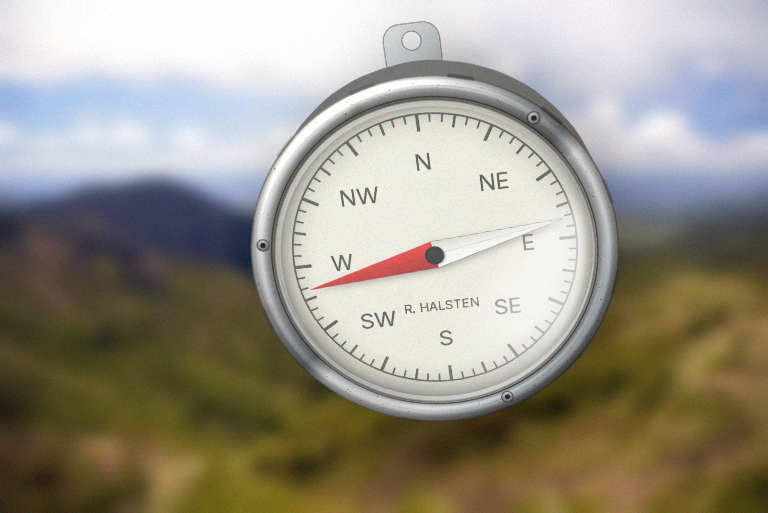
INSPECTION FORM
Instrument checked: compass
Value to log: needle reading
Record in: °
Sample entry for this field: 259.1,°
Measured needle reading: 260,°
